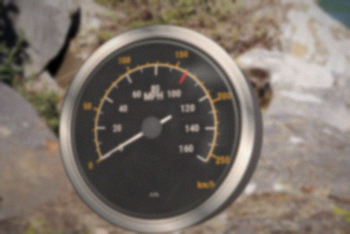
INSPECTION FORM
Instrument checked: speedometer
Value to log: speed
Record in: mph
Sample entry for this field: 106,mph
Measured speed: 0,mph
